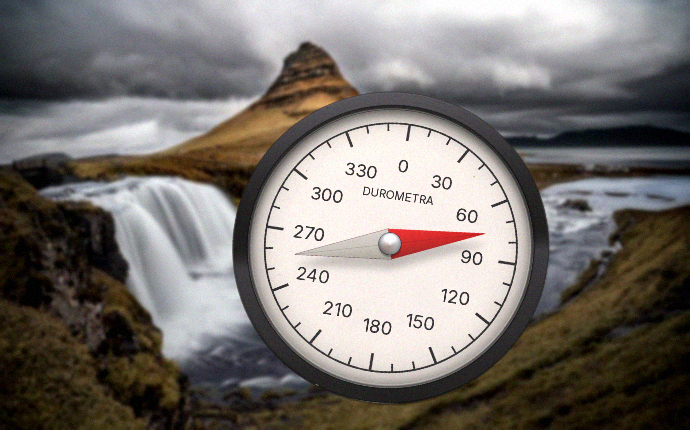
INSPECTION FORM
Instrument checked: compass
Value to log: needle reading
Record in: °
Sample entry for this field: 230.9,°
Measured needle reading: 75,°
